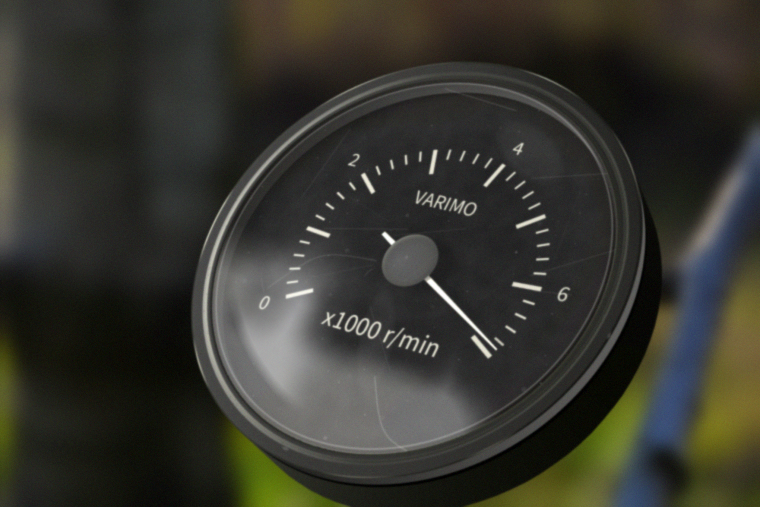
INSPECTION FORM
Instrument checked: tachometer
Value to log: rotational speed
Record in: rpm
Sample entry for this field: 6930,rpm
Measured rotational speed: 6900,rpm
